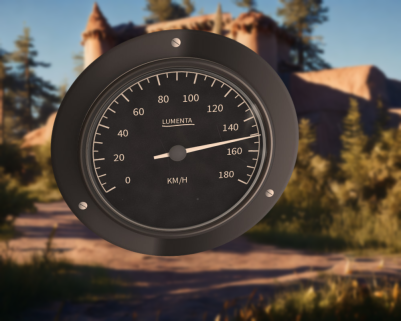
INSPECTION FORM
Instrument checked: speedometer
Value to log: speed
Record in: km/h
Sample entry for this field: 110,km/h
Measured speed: 150,km/h
